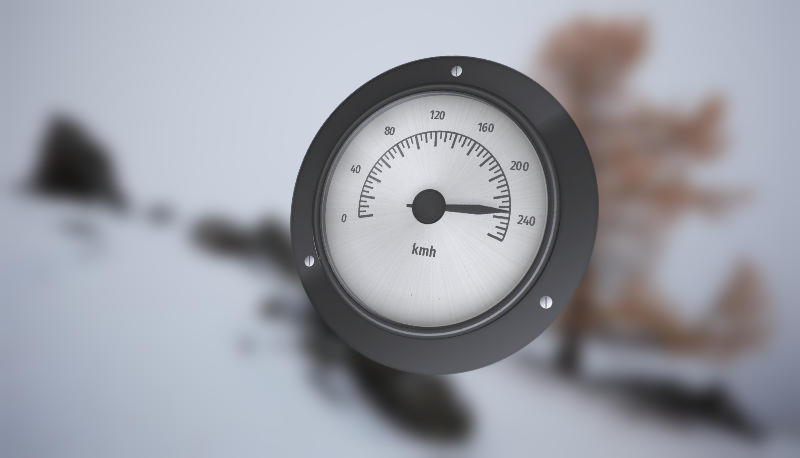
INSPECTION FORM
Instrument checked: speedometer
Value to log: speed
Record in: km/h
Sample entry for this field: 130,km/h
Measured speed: 235,km/h
